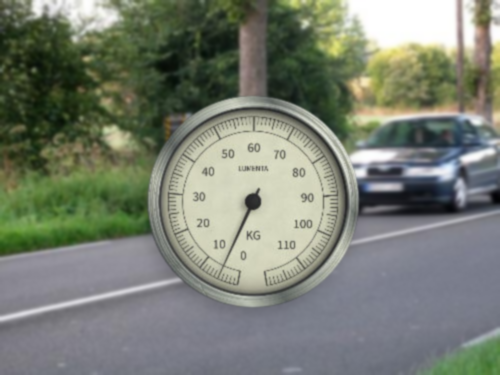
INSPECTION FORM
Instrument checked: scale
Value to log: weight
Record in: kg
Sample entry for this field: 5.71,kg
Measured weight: 5,kg
